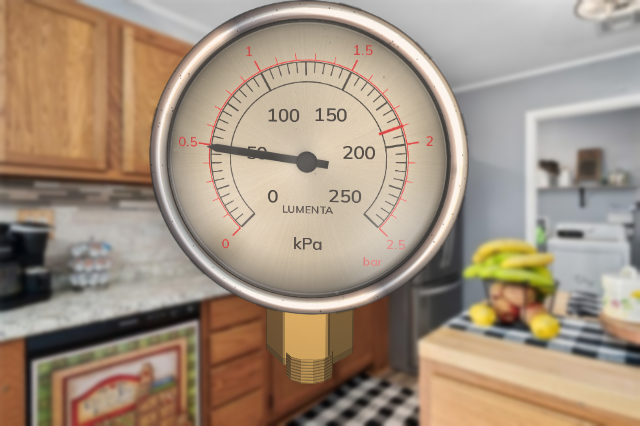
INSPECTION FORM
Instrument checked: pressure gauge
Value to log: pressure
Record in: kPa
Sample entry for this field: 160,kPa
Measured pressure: 50,kPa
